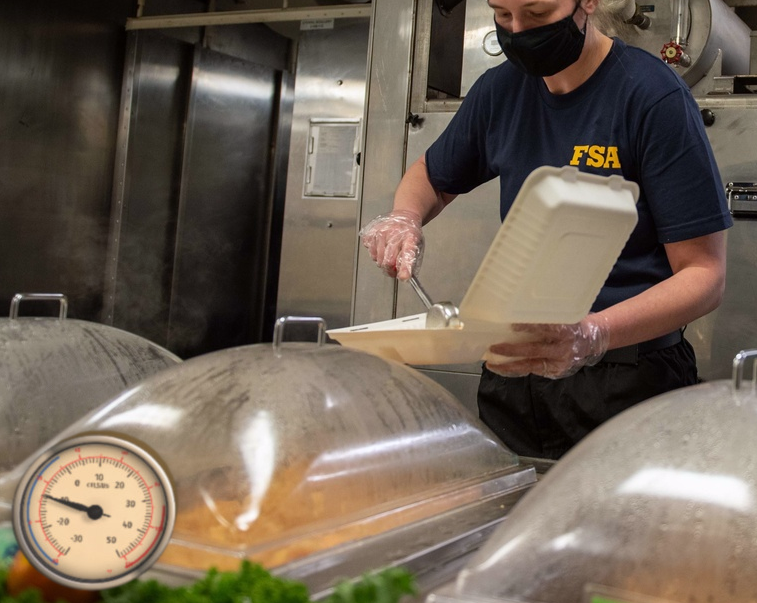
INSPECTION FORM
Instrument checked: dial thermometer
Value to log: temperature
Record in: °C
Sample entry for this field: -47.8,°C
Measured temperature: -10,°C
